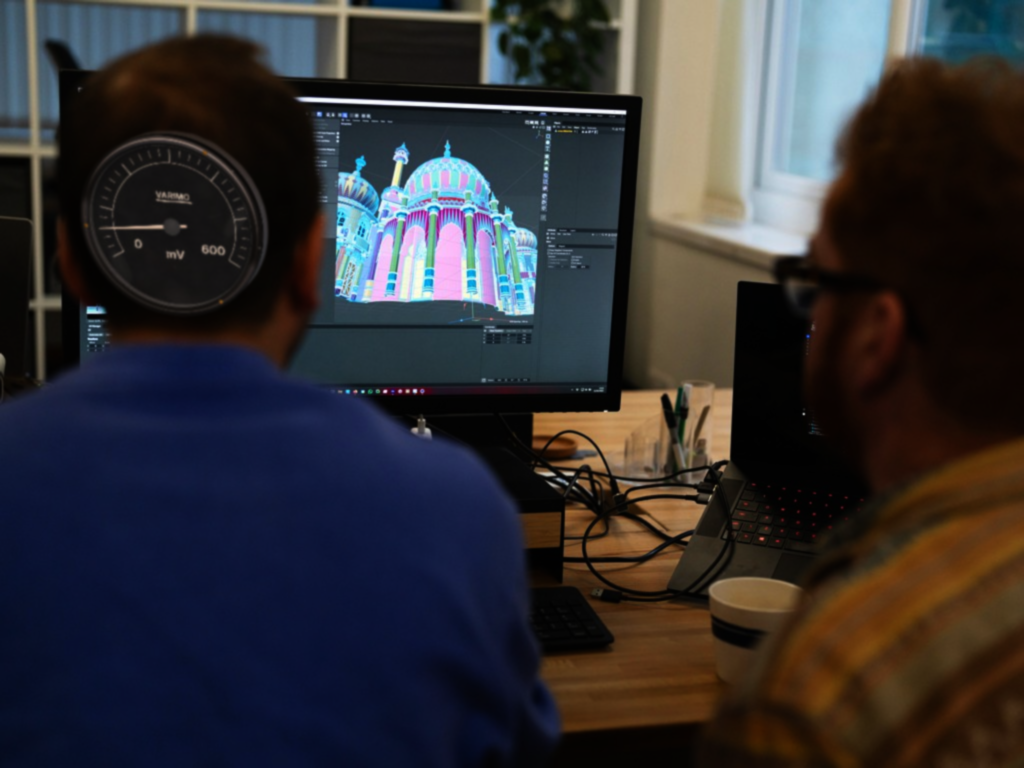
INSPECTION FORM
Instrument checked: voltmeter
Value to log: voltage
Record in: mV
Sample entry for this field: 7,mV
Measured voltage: 60,mV
